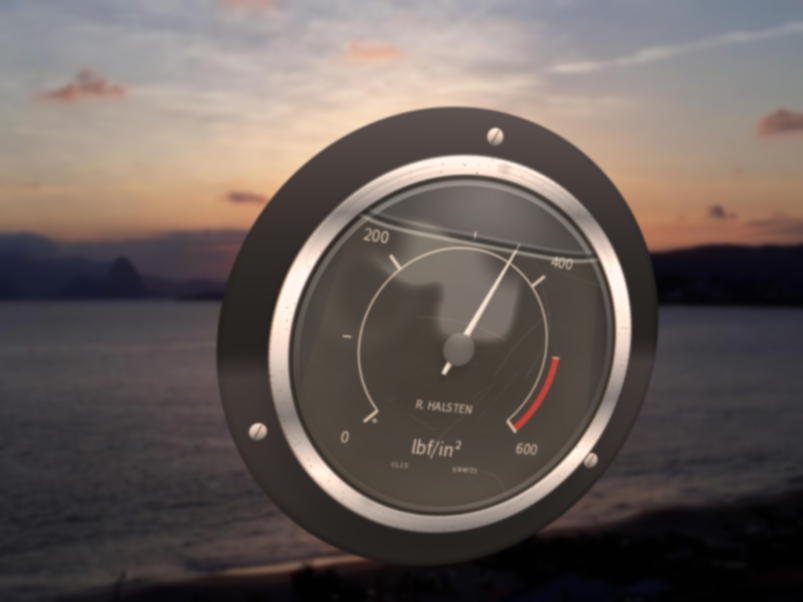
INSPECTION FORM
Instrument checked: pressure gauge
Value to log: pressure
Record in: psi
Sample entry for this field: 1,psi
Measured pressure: 350,psi
